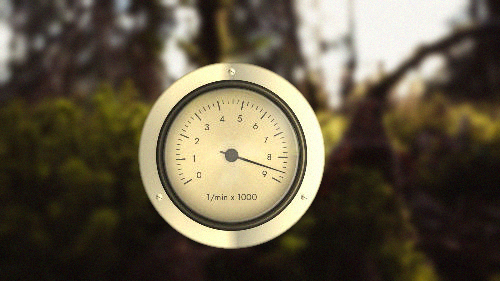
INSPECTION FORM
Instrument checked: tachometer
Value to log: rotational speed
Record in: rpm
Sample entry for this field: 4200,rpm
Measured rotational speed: 8600,rpm
